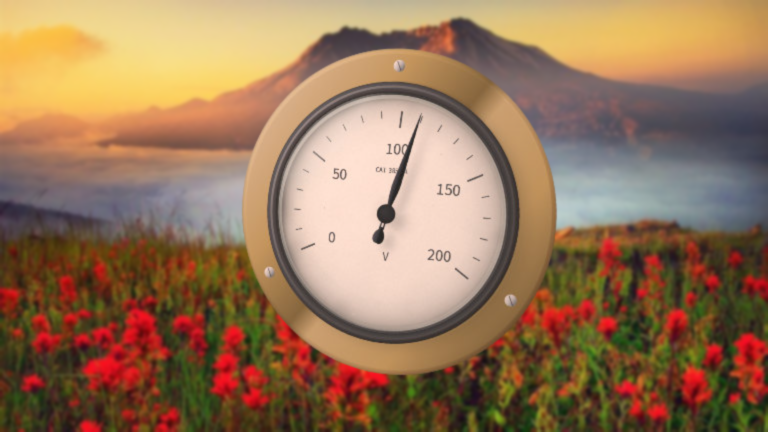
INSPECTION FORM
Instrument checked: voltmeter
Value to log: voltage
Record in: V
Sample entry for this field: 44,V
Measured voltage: 110,V
